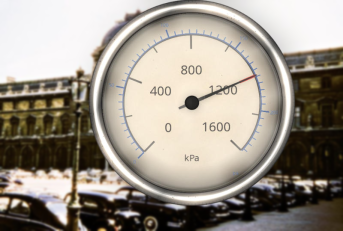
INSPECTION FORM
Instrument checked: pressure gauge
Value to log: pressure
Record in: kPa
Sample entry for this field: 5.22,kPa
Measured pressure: 1200,kPa
